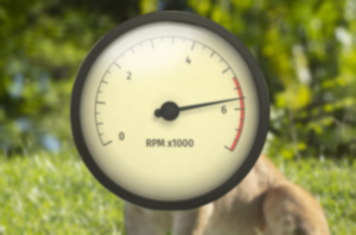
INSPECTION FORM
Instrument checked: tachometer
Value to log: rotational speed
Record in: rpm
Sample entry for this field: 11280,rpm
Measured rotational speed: 5750,rpm
